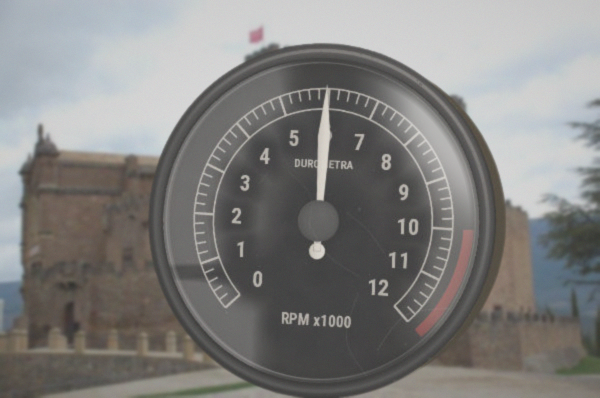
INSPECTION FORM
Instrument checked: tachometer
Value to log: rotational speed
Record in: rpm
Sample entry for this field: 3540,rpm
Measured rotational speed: 6000,rpm
